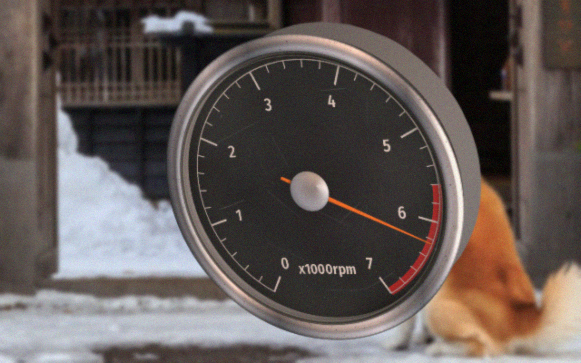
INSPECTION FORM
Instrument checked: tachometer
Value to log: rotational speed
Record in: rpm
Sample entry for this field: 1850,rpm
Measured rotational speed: 6200,rpm
